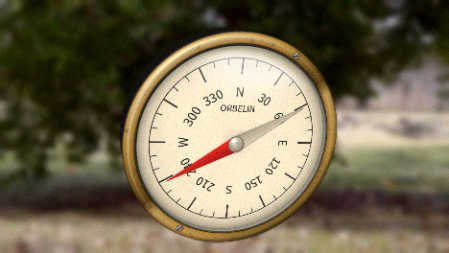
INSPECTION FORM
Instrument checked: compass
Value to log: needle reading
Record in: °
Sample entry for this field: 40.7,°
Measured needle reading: 240,°
